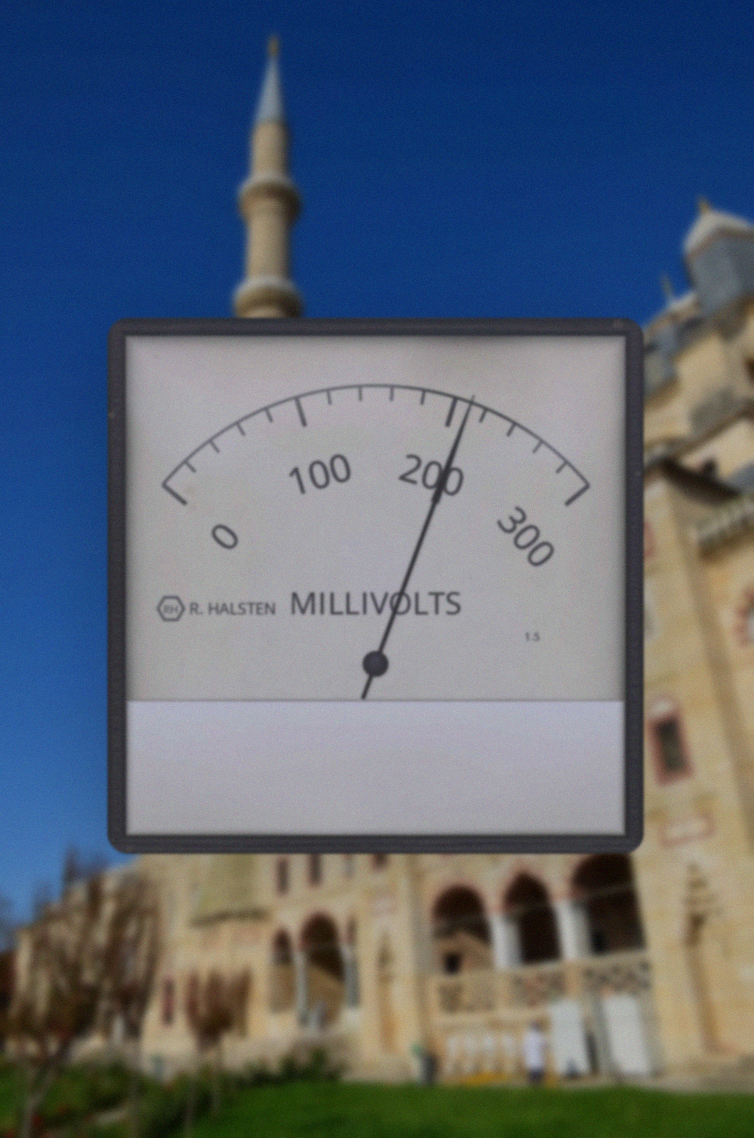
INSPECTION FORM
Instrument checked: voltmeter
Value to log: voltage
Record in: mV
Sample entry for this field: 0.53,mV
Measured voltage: 210,mV
